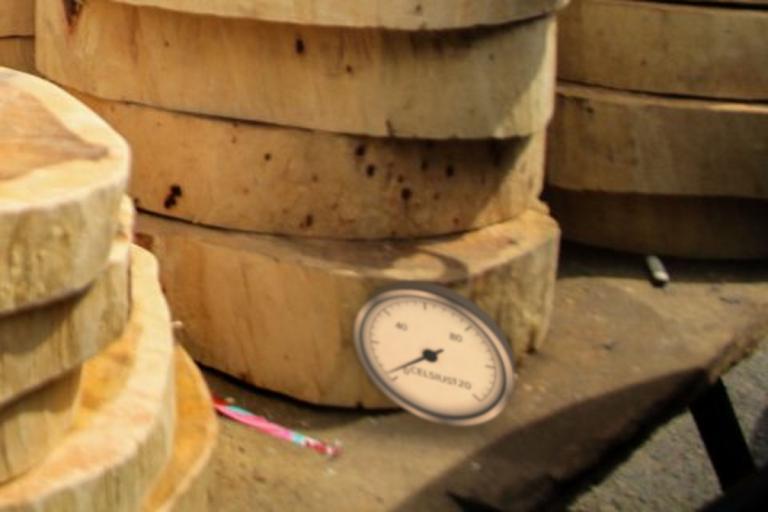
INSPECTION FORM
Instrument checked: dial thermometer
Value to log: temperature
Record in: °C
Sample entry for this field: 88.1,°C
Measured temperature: 4,°C
